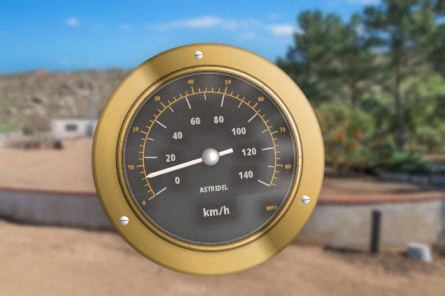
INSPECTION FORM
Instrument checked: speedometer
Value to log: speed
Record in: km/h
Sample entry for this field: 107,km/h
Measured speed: 10,km/h
